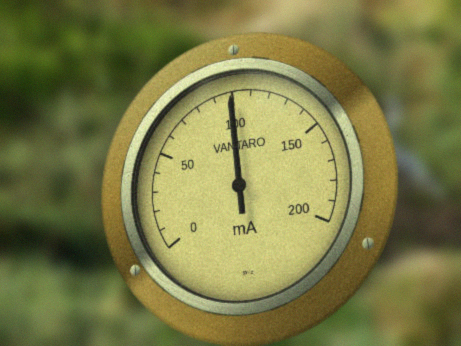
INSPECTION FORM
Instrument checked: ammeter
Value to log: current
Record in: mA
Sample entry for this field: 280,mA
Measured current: 100,mA
